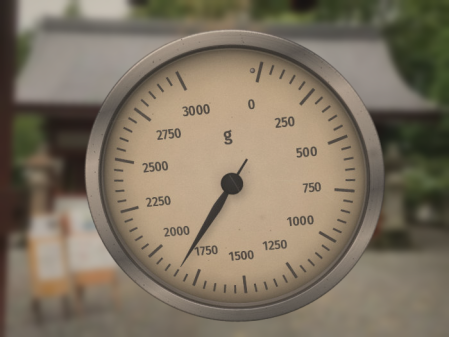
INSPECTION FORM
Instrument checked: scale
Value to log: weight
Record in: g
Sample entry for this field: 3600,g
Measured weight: 1850,g
